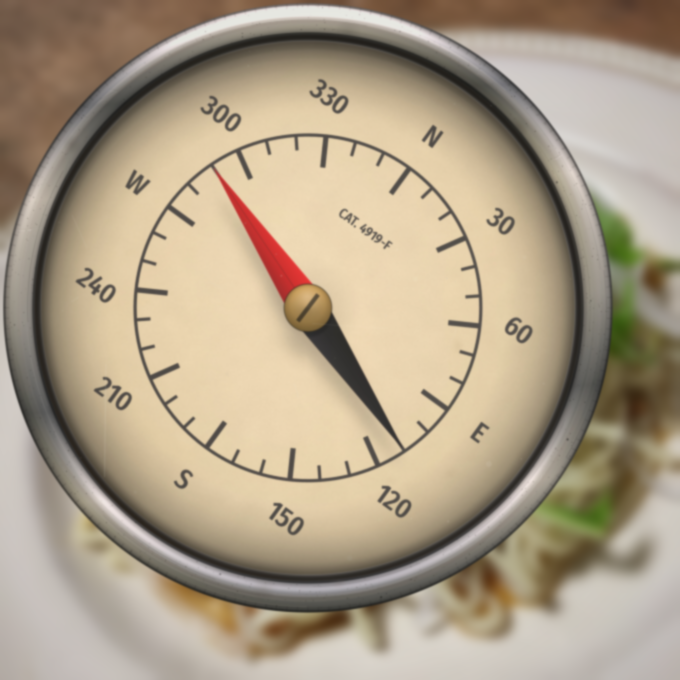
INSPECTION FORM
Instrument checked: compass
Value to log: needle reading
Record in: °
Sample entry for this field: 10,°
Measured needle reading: 290,°
